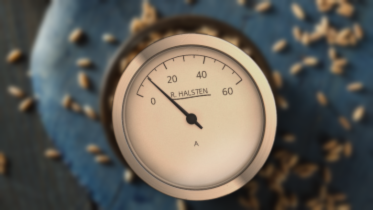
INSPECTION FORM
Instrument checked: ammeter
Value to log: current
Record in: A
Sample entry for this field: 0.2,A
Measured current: 10,A
